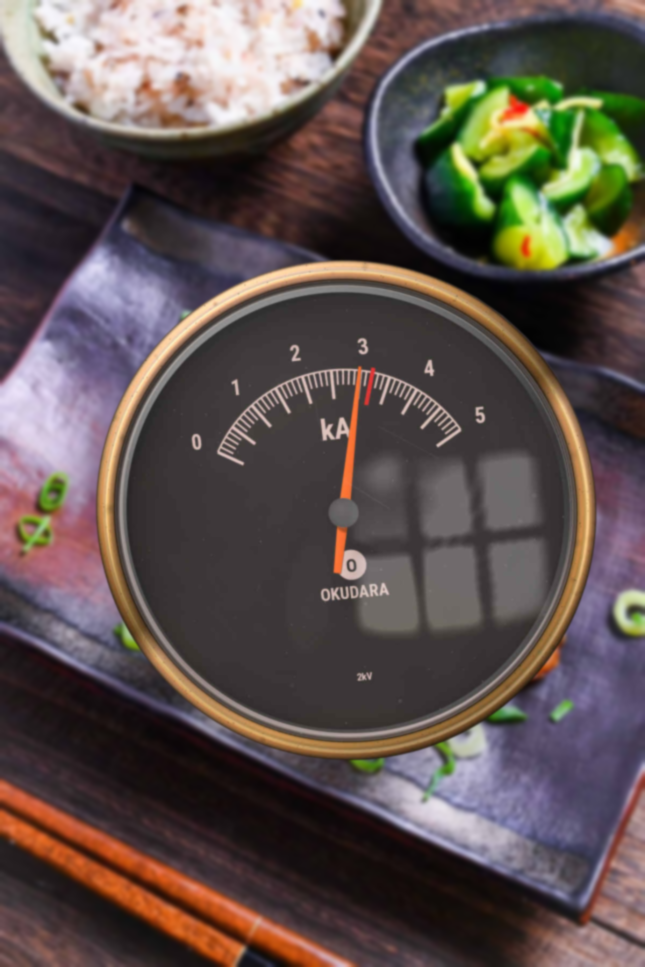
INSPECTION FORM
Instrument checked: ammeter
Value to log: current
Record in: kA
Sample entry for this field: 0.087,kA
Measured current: 3,kA
